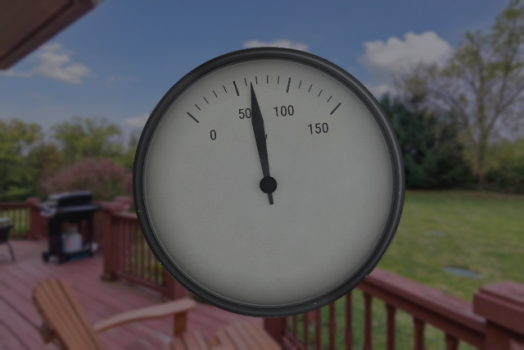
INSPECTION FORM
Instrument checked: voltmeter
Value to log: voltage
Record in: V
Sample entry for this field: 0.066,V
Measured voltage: 65,V
